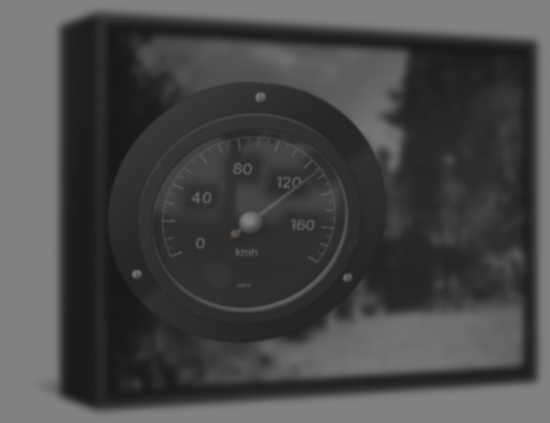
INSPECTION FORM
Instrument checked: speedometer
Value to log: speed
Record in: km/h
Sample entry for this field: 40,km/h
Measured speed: 125,km/h
